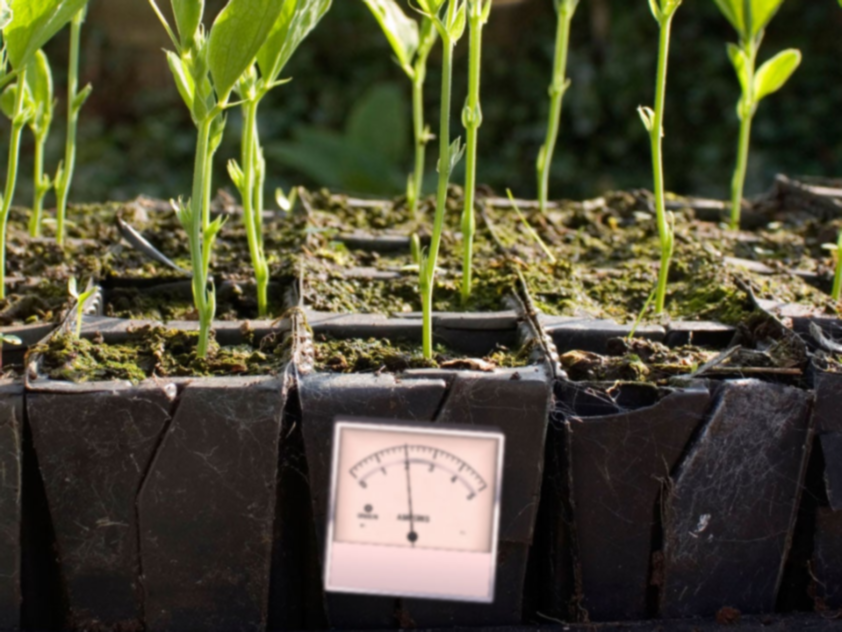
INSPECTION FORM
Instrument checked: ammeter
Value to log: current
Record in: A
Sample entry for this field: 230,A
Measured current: 2,A
